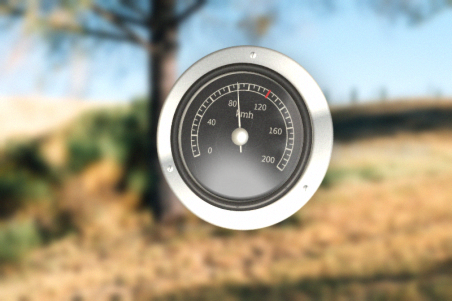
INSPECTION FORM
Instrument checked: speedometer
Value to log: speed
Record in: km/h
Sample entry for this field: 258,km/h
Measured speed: 90,km/h
